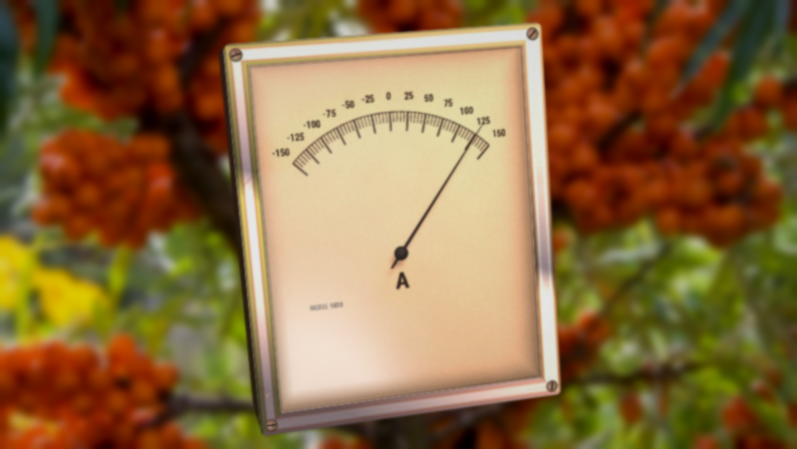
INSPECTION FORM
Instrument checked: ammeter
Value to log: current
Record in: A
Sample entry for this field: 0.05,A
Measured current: 125,A
